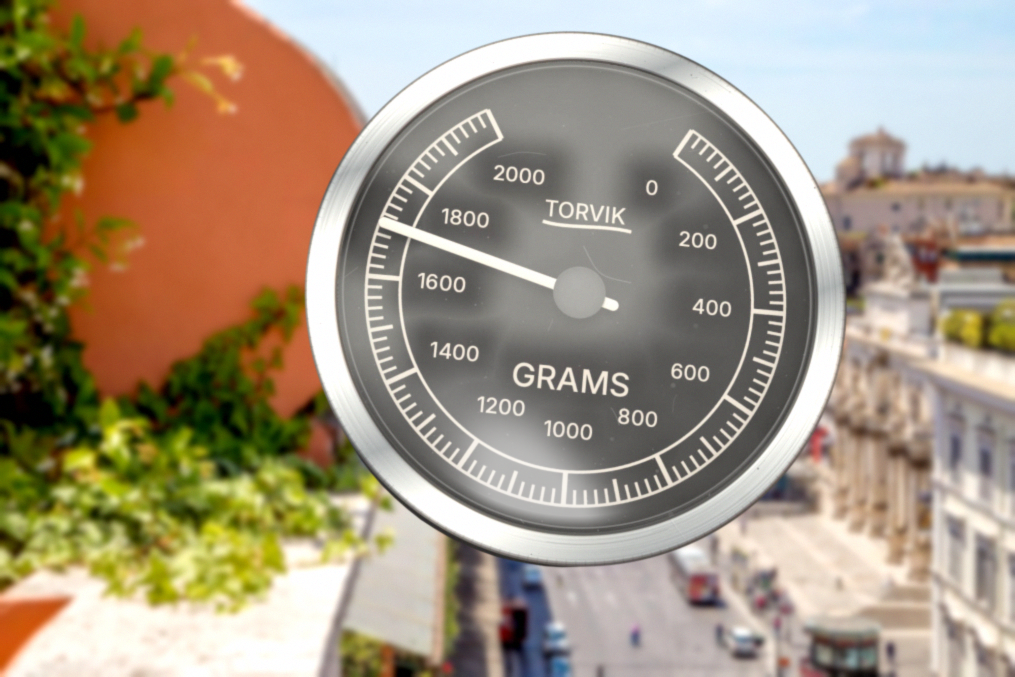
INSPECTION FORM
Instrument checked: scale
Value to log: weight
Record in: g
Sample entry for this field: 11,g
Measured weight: 1700,g
